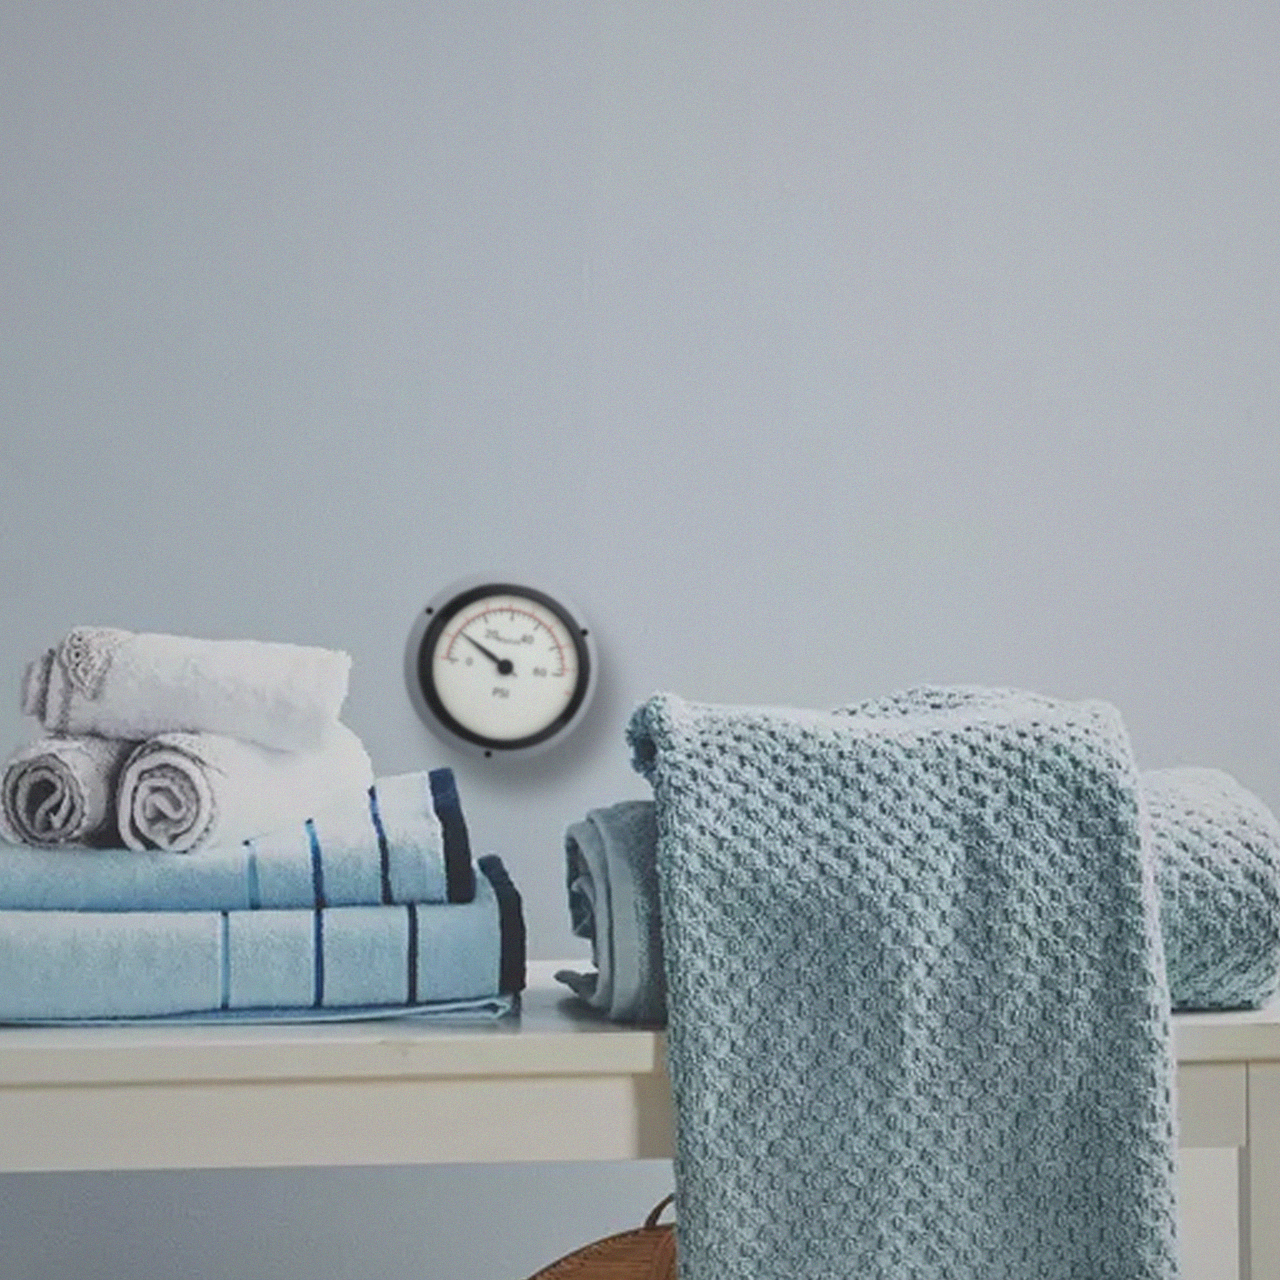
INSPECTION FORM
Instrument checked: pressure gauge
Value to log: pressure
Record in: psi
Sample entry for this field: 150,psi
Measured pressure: 10,psi
